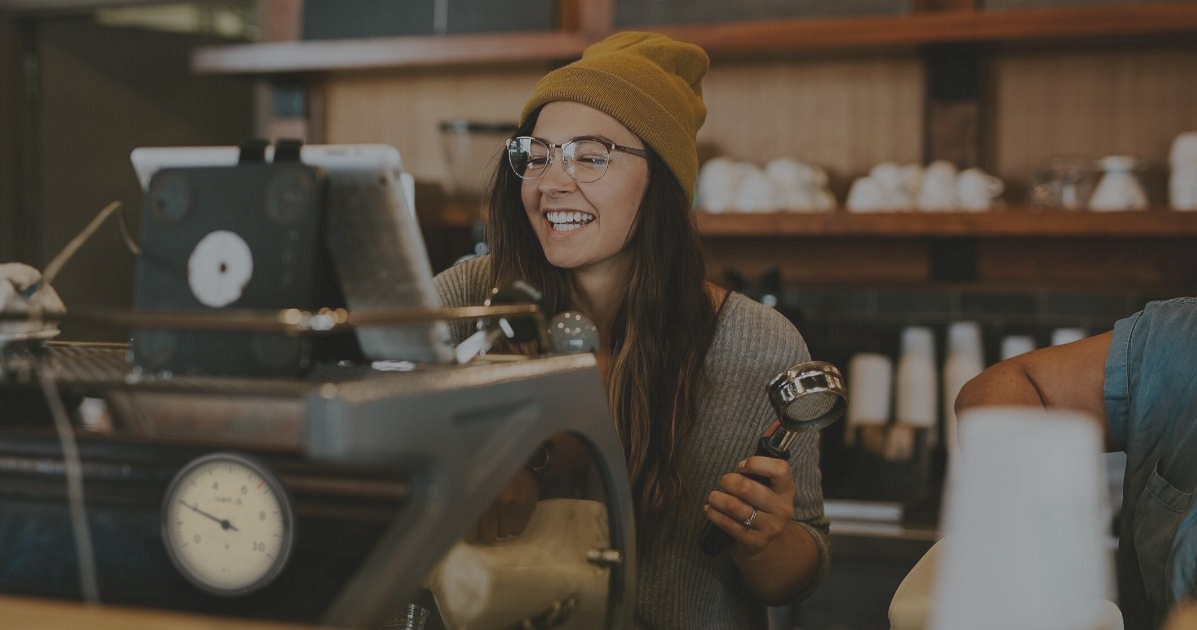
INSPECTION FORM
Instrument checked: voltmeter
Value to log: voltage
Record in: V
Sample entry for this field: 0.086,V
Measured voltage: 2,V
